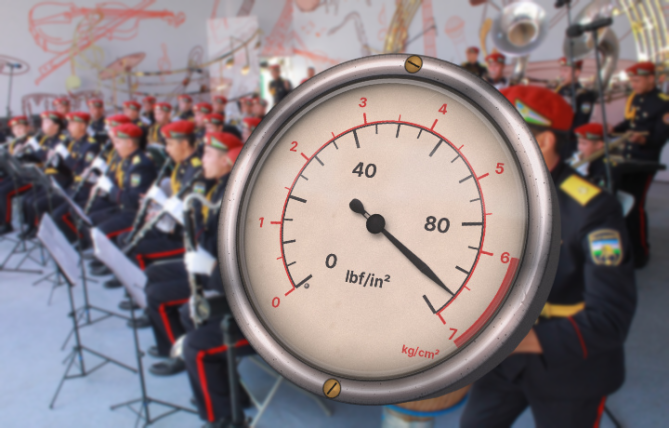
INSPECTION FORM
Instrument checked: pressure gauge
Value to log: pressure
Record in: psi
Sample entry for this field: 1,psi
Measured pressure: 95,psi
